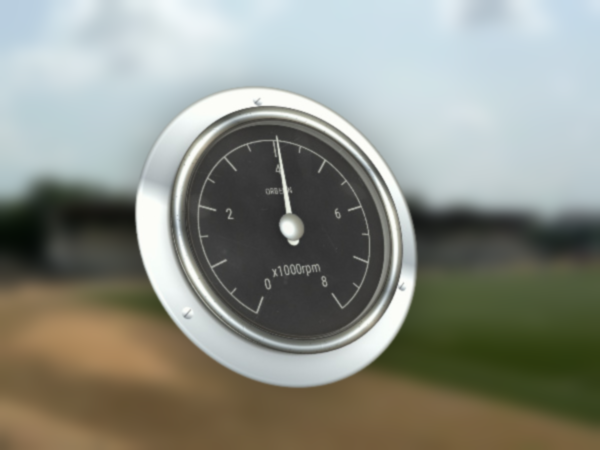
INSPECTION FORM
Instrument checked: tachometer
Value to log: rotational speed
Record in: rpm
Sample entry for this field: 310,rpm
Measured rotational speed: 4000,rpm
